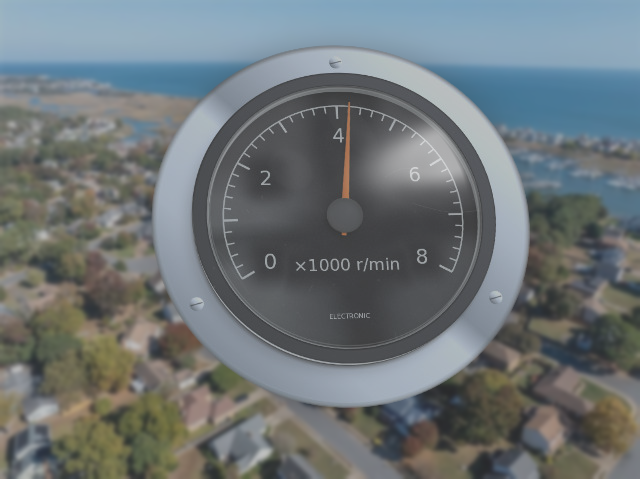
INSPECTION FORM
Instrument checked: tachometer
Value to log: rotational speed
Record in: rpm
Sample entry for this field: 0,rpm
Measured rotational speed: 4200,rpm
